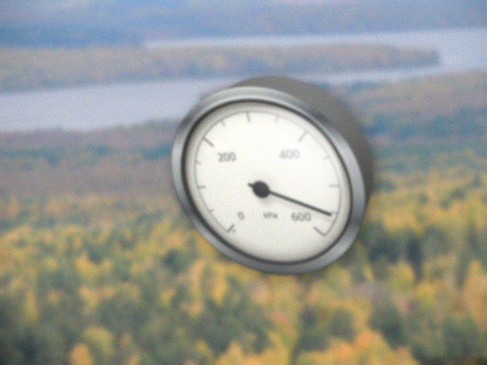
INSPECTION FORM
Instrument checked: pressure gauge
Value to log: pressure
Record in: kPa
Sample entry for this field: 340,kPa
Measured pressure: 550,kPa
